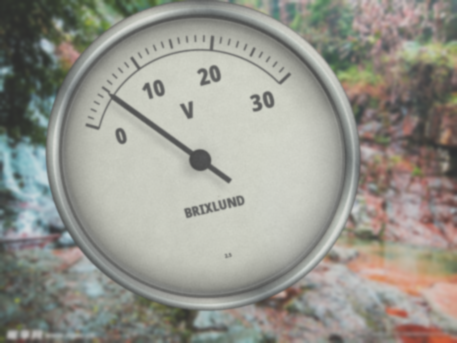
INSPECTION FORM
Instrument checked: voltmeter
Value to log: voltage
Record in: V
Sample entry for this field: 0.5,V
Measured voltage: 5,V
